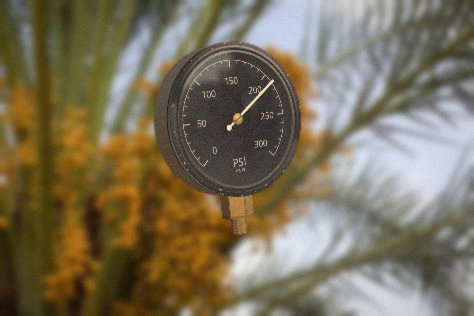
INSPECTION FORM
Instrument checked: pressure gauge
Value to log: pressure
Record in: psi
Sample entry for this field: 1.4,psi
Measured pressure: 210,psi
